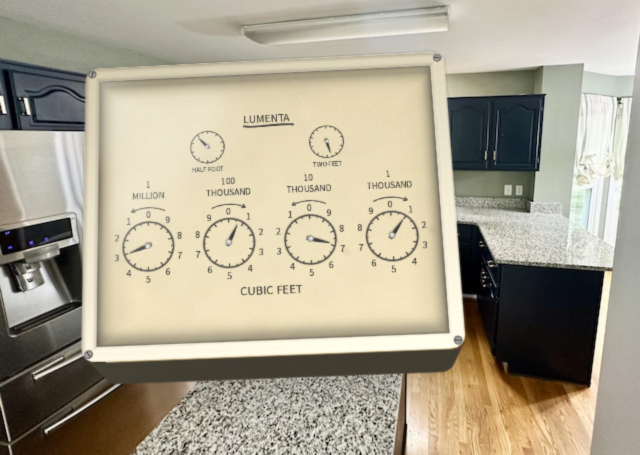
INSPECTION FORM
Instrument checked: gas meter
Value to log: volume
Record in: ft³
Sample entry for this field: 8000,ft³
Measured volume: 307100,ft³
